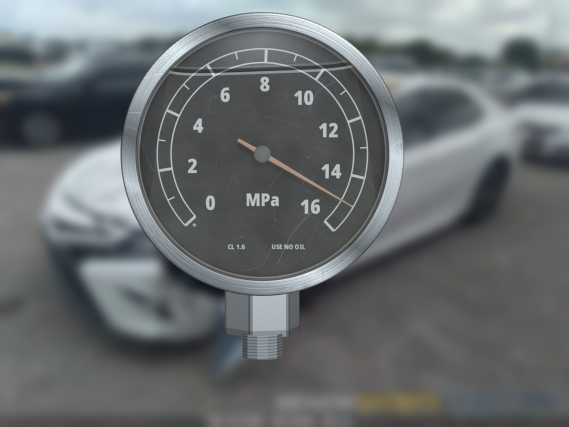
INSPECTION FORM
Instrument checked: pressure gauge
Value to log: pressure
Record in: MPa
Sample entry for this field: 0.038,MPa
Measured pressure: 15,MPa
